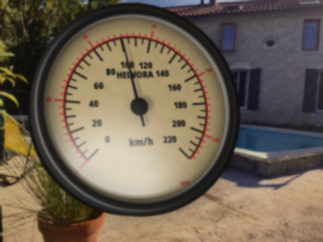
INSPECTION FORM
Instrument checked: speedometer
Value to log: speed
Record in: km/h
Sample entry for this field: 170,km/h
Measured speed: 100,km/h
